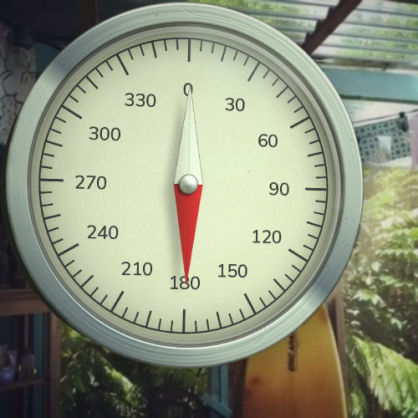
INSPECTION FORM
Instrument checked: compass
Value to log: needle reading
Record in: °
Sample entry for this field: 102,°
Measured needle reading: 180,°
